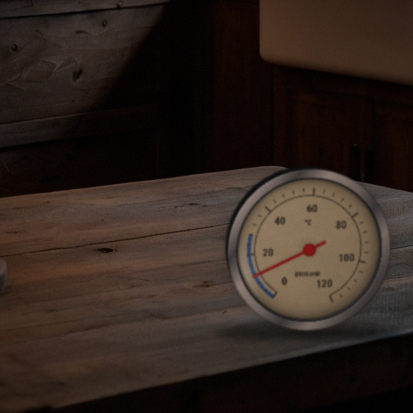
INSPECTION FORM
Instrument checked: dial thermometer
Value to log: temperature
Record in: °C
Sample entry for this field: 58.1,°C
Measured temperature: 12,°C
